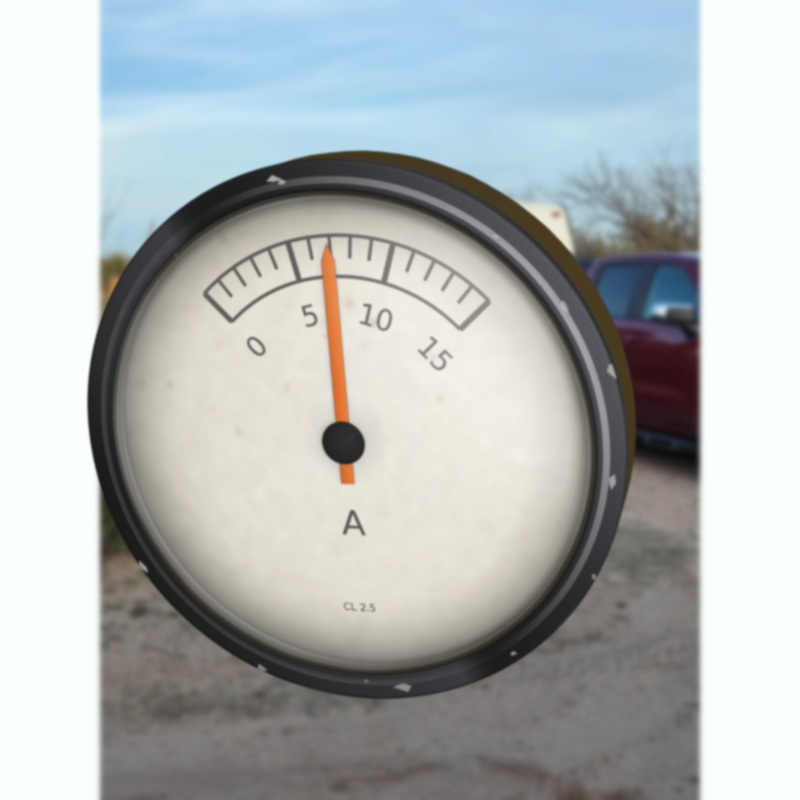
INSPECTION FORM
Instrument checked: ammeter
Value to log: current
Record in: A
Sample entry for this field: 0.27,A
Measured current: 7,A
